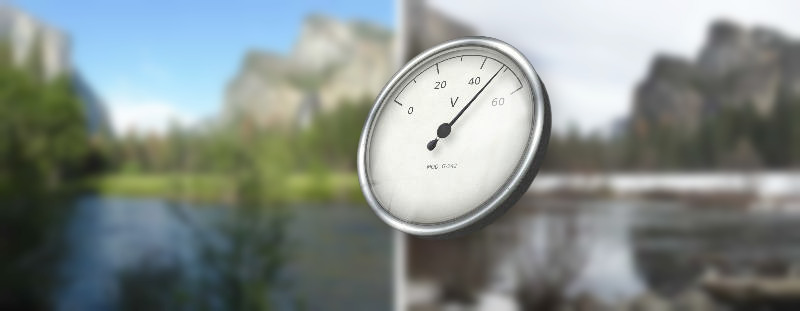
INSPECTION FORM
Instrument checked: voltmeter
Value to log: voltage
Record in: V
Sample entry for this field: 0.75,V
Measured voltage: 50,V
